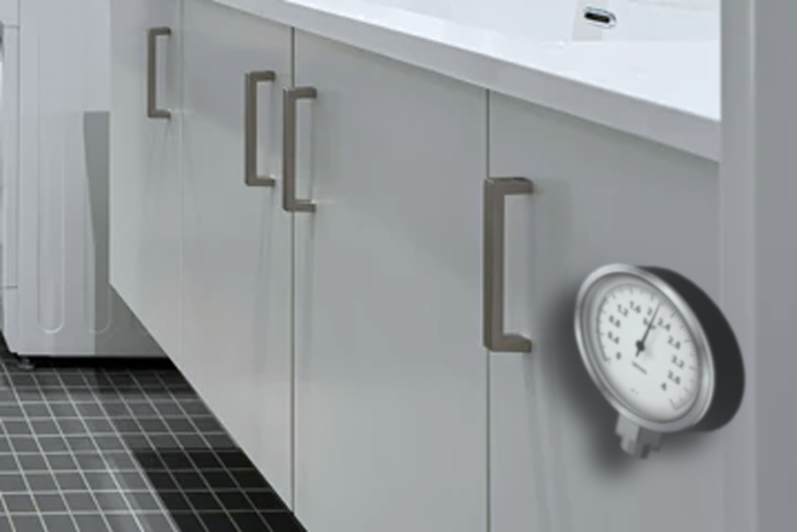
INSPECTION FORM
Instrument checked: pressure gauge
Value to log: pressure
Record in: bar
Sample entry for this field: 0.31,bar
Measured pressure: 2.2,bar
